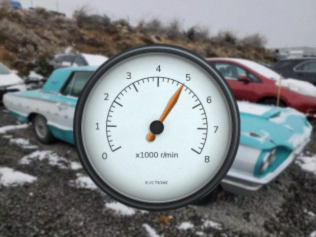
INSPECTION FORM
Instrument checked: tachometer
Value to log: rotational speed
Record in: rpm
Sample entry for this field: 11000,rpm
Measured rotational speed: 5000,rpm
